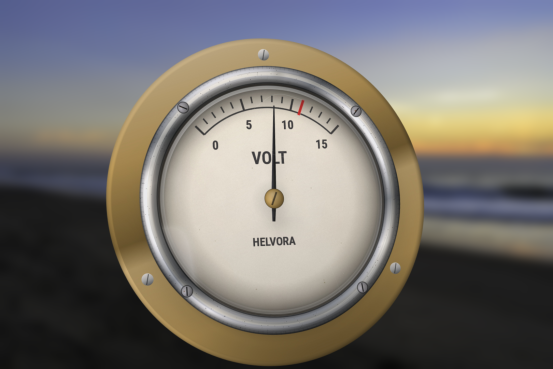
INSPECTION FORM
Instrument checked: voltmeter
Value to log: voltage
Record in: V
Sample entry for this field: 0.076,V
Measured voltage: 8,V
